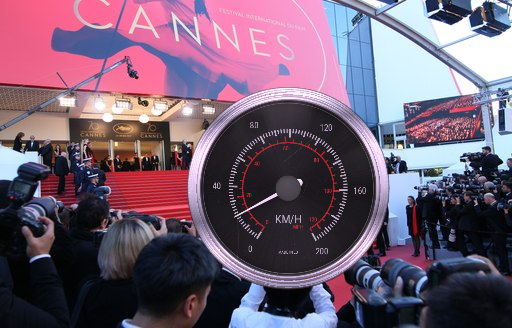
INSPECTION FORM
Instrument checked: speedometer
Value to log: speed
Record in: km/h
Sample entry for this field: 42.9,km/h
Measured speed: 20,km/h
